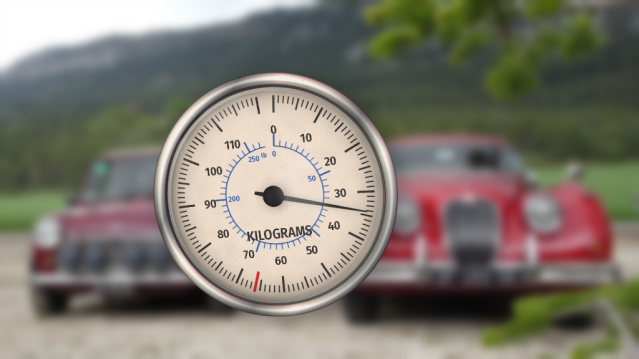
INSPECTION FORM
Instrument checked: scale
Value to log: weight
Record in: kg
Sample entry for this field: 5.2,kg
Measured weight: 34,kg
